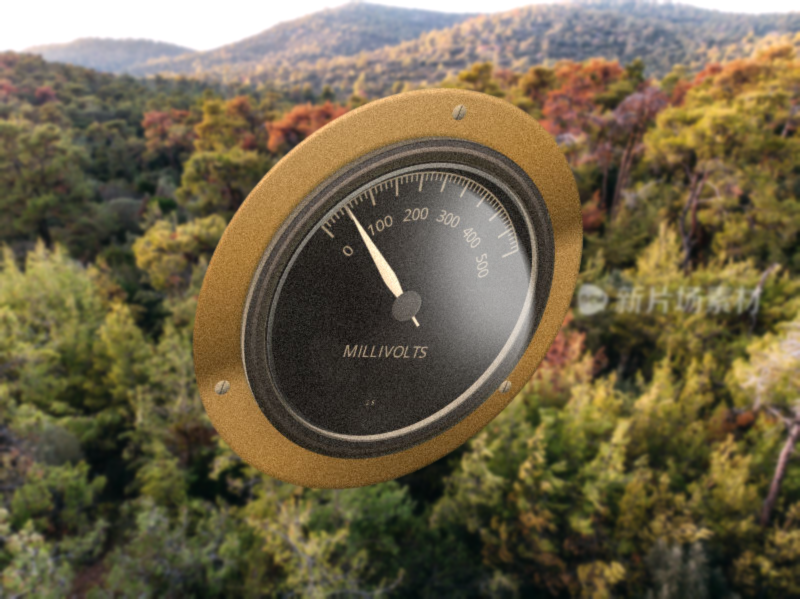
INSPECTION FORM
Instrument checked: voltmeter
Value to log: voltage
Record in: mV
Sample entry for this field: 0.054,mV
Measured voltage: 50,mV
